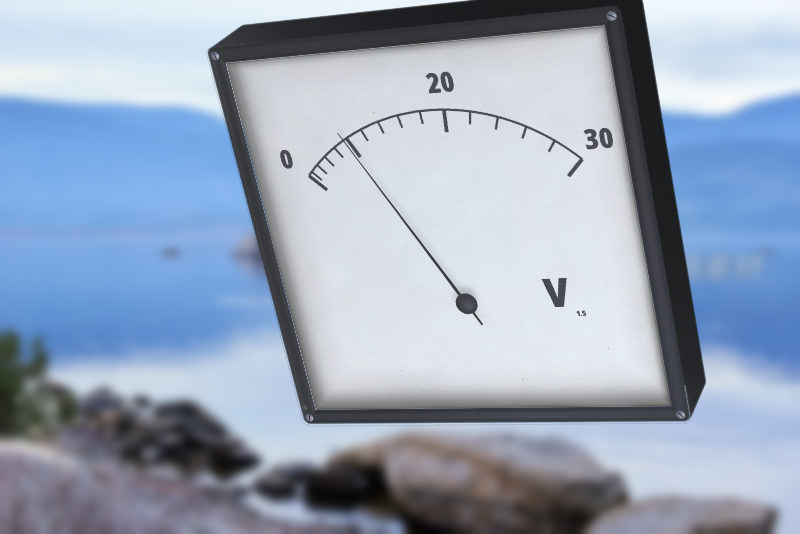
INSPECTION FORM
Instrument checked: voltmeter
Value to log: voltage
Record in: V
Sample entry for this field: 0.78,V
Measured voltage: 10,V
